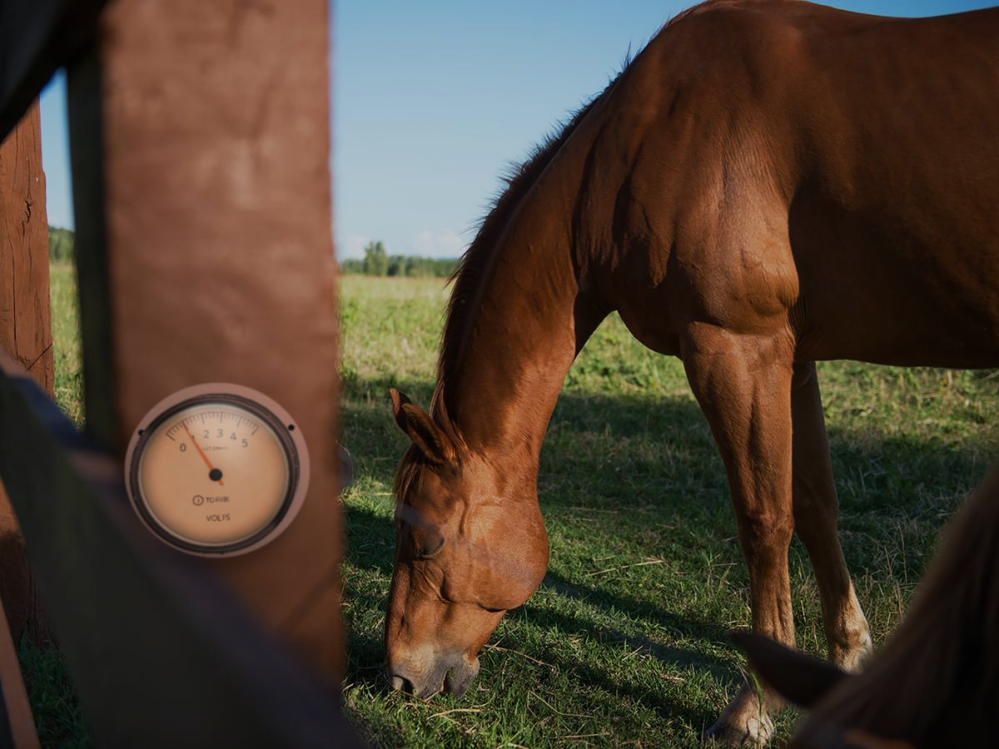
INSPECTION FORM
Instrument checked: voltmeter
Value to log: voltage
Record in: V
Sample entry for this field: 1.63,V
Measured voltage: 1,V
